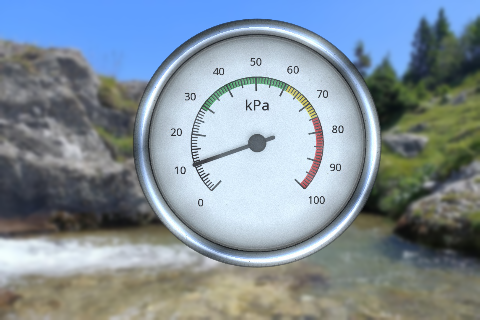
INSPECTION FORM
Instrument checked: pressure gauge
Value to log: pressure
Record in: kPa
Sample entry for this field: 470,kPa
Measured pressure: 10,kPa
